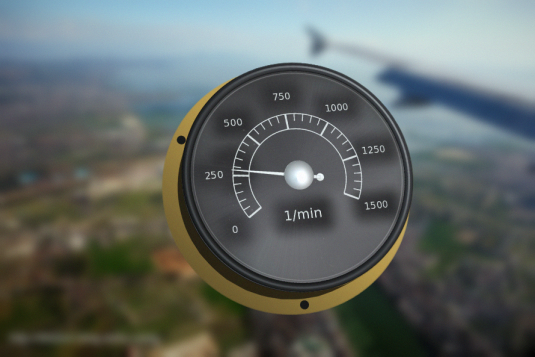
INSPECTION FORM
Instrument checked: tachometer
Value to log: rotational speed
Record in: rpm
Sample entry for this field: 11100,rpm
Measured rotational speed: 275,rpm
